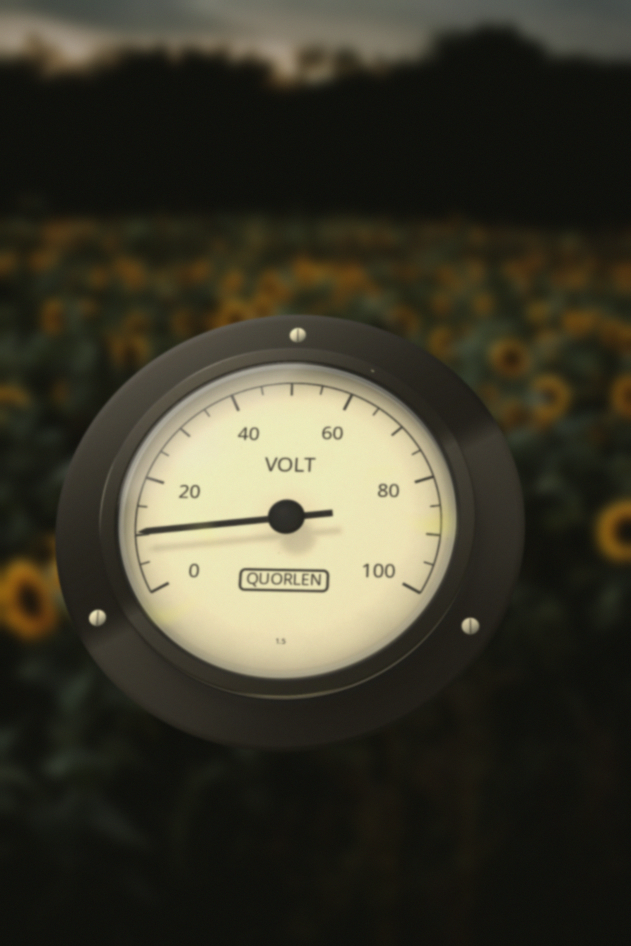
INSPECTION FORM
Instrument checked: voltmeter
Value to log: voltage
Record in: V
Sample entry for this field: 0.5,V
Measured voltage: 10,V
